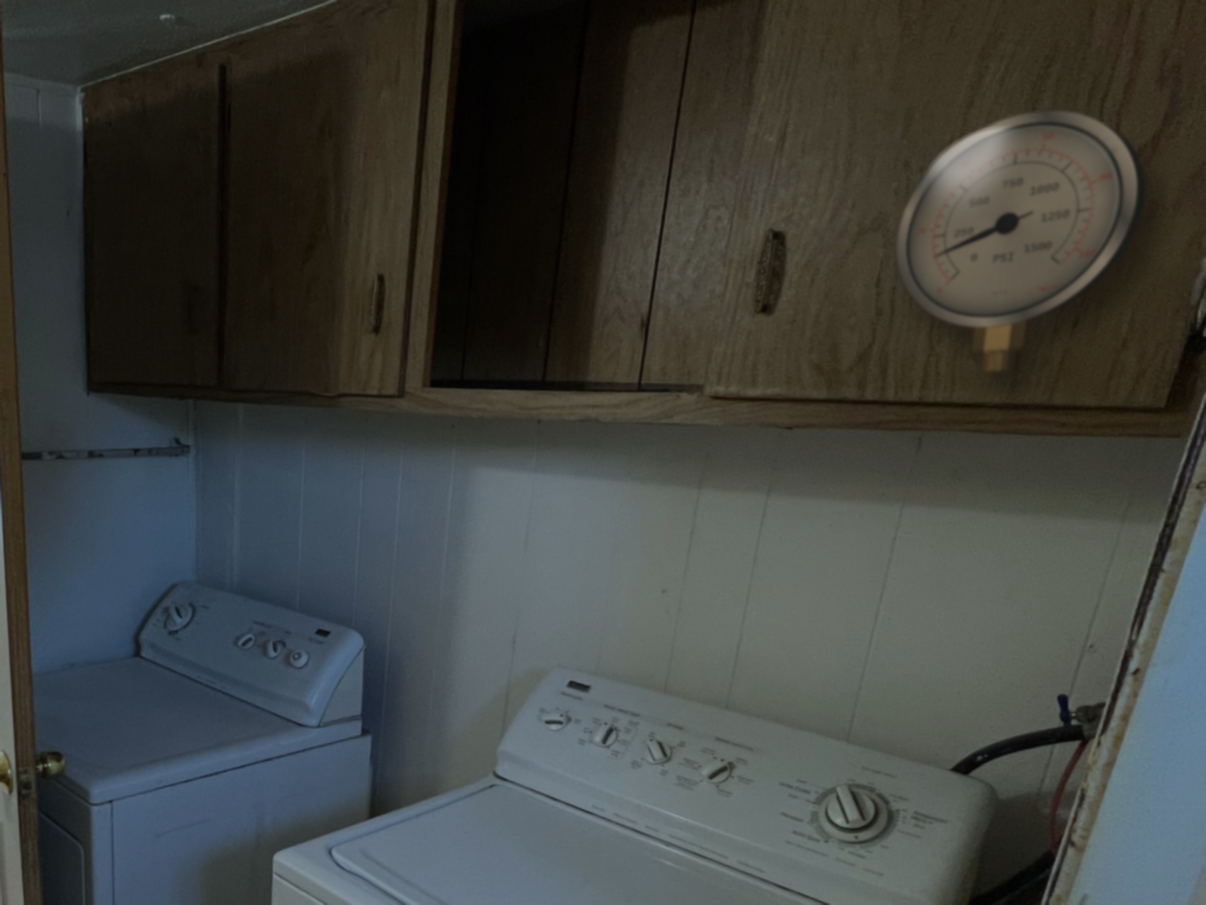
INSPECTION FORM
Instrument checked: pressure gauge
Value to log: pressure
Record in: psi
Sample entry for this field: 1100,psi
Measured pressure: 150,psi
